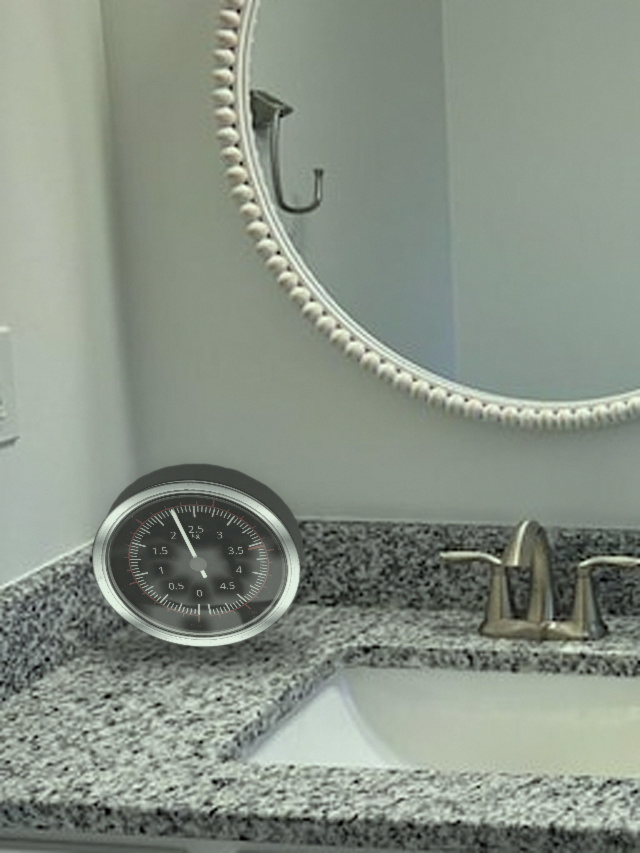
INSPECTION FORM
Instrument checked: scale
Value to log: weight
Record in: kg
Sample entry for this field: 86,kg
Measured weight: 2.25,kg
